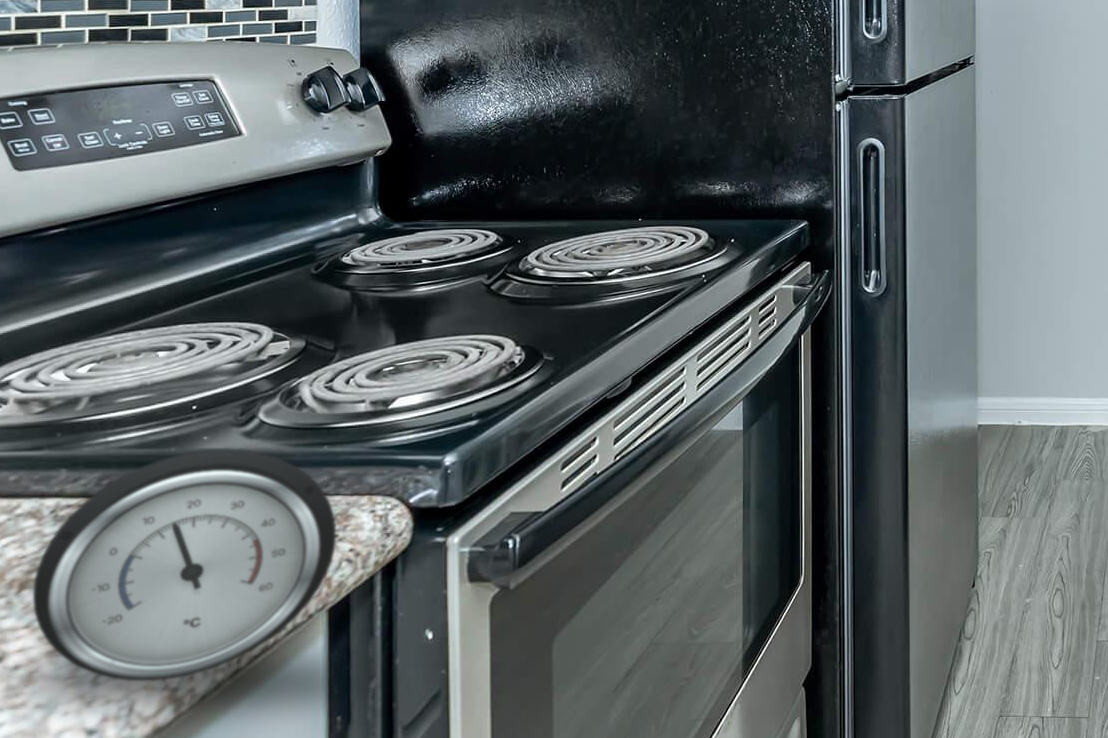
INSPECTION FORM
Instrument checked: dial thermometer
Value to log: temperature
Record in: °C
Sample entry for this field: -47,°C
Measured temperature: 15,°C
